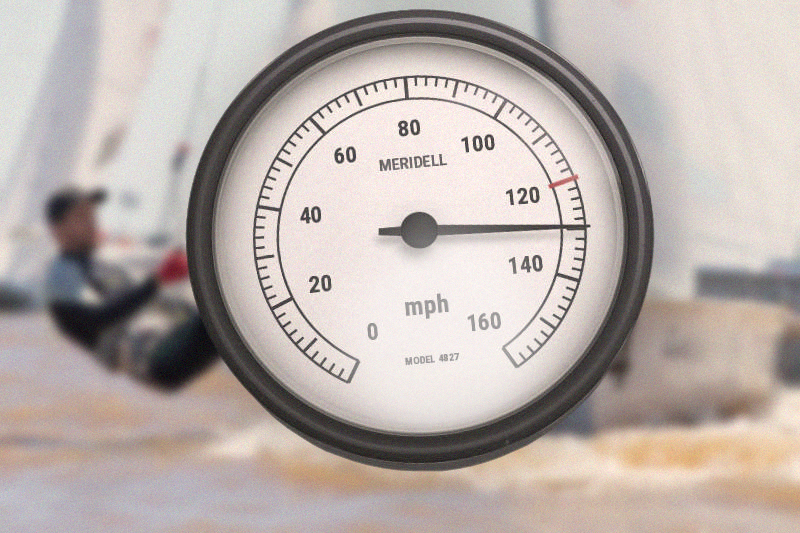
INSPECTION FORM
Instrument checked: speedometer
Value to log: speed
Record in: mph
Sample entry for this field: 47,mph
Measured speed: 130,mph
